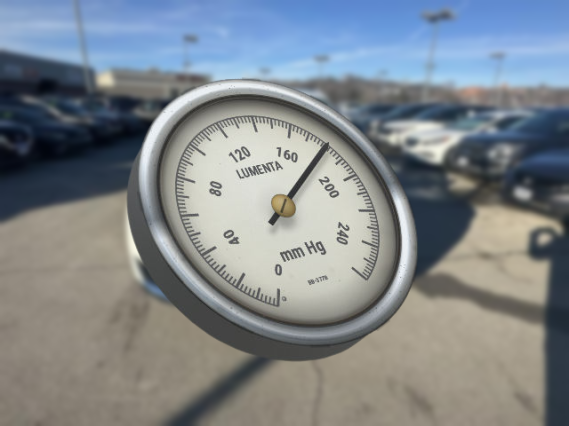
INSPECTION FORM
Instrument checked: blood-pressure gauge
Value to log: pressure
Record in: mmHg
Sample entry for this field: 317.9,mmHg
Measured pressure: 180,mmHg
